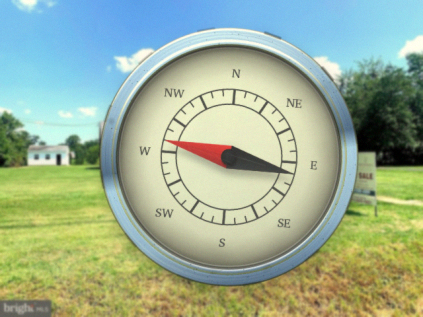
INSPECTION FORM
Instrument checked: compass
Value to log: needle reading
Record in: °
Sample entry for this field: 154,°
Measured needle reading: 280,°
